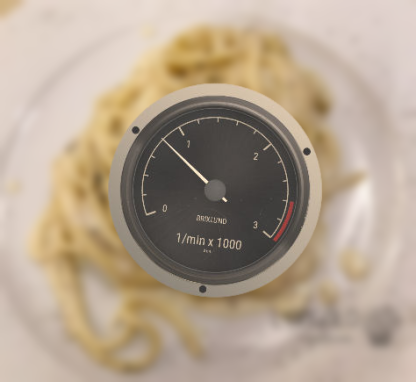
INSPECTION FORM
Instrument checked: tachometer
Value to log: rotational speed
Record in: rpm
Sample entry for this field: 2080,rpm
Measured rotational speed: 800,rpm
